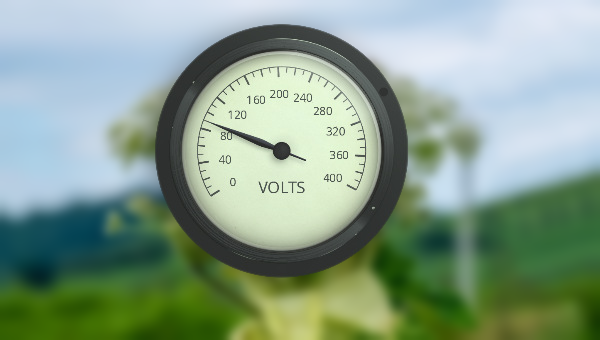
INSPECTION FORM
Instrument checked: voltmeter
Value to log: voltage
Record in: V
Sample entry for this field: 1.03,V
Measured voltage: 90,V
